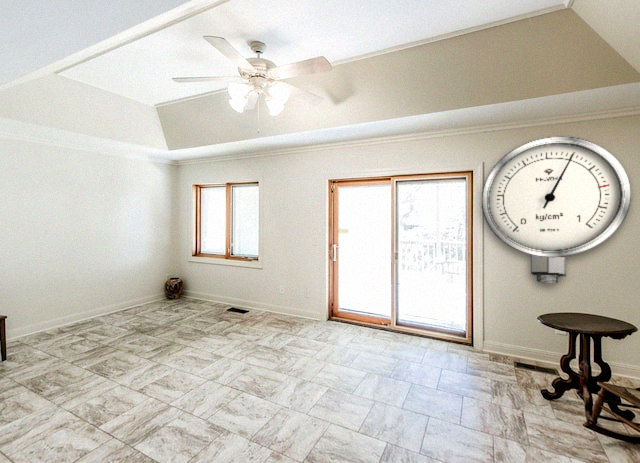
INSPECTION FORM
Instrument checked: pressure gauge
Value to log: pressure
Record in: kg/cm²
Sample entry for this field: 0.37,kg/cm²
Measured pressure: 0.6,kg/cm²
